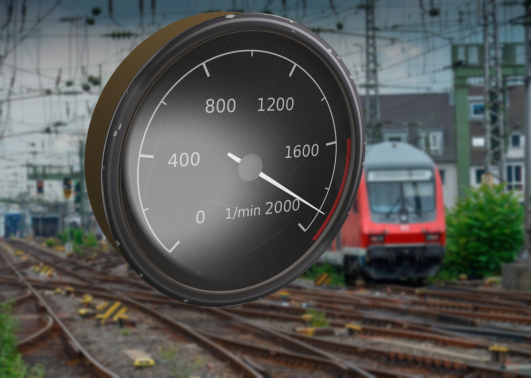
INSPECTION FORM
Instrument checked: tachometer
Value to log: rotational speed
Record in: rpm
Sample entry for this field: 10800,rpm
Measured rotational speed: 1900,rpm
